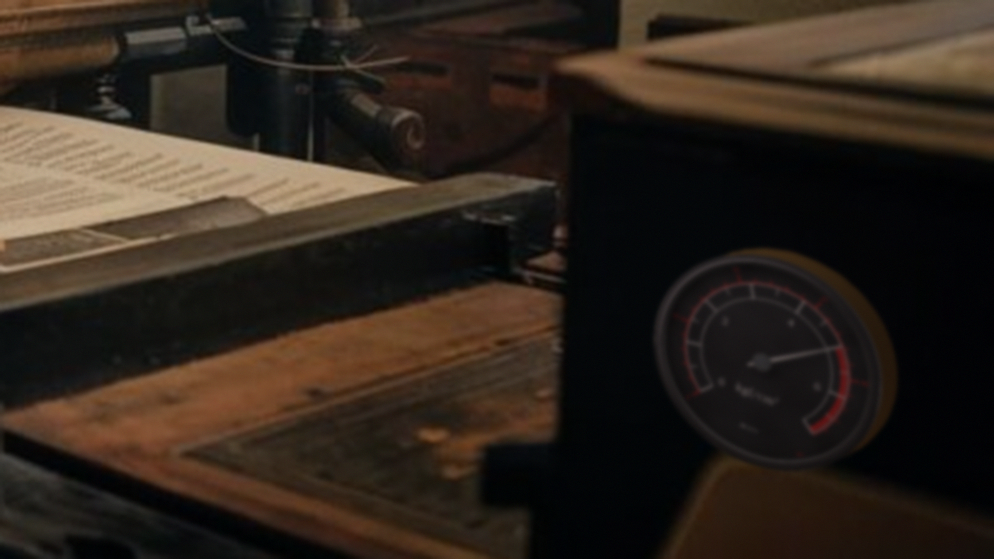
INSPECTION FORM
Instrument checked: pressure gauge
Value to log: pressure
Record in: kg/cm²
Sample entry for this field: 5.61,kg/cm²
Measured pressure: 5,kg/cm²
